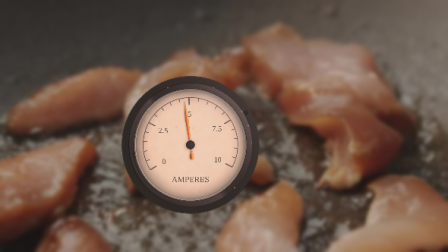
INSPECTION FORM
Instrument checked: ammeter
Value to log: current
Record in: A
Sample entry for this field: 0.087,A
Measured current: 4.75,A
